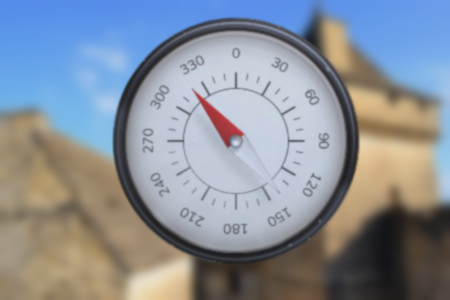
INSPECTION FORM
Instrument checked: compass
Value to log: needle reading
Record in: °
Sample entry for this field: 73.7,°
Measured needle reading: 320,°
